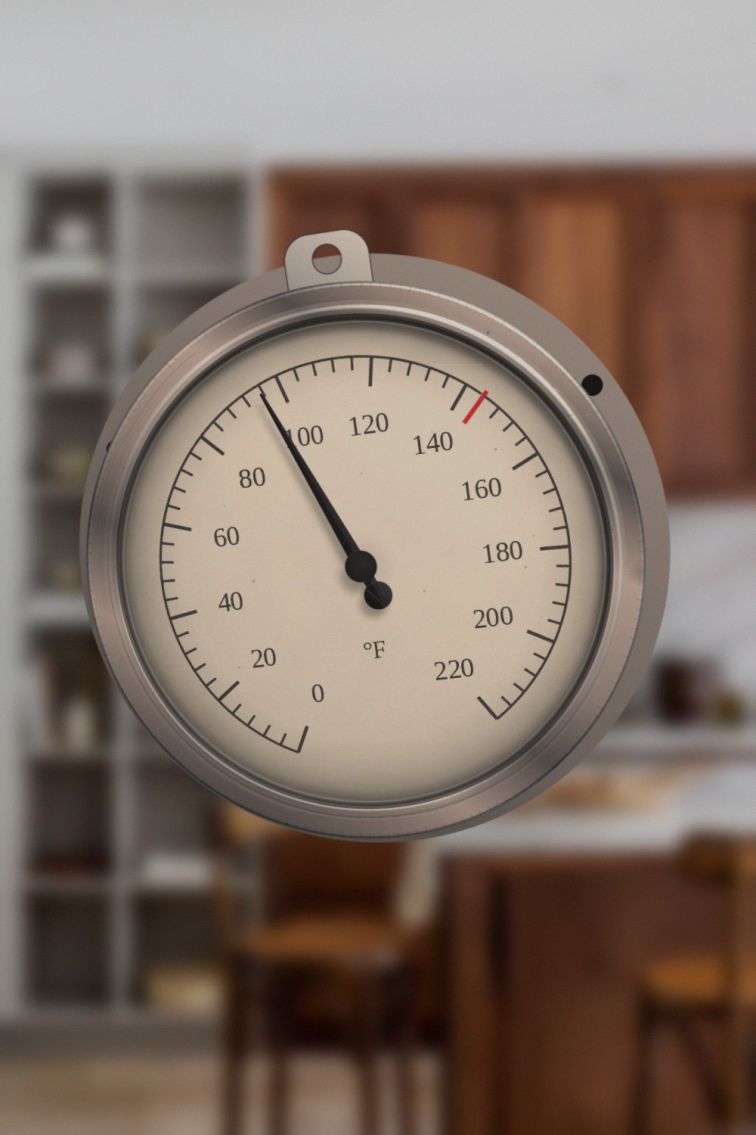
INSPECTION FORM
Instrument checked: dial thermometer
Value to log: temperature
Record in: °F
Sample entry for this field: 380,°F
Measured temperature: 96,°F
